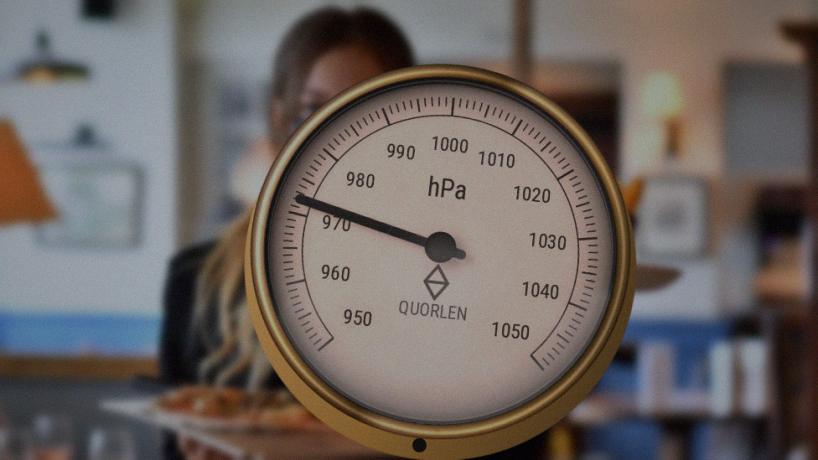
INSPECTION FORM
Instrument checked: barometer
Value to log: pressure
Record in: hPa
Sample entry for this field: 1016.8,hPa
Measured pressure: 972,hPa
